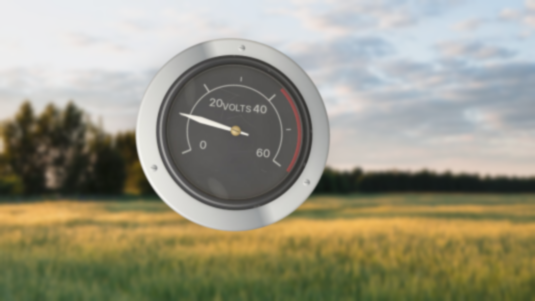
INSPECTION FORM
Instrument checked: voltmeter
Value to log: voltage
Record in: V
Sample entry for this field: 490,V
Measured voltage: 10,V
